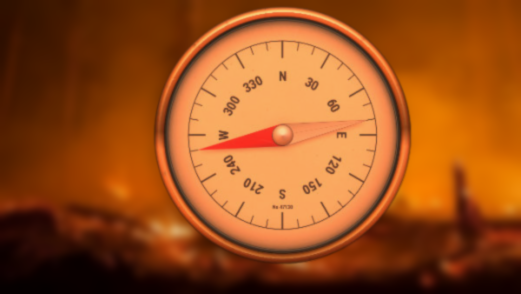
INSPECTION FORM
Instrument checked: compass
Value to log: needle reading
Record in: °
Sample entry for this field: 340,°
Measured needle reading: 260,°
